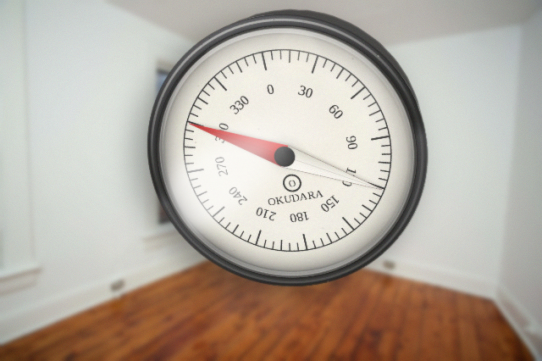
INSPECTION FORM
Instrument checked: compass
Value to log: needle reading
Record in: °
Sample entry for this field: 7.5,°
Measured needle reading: 300,°
